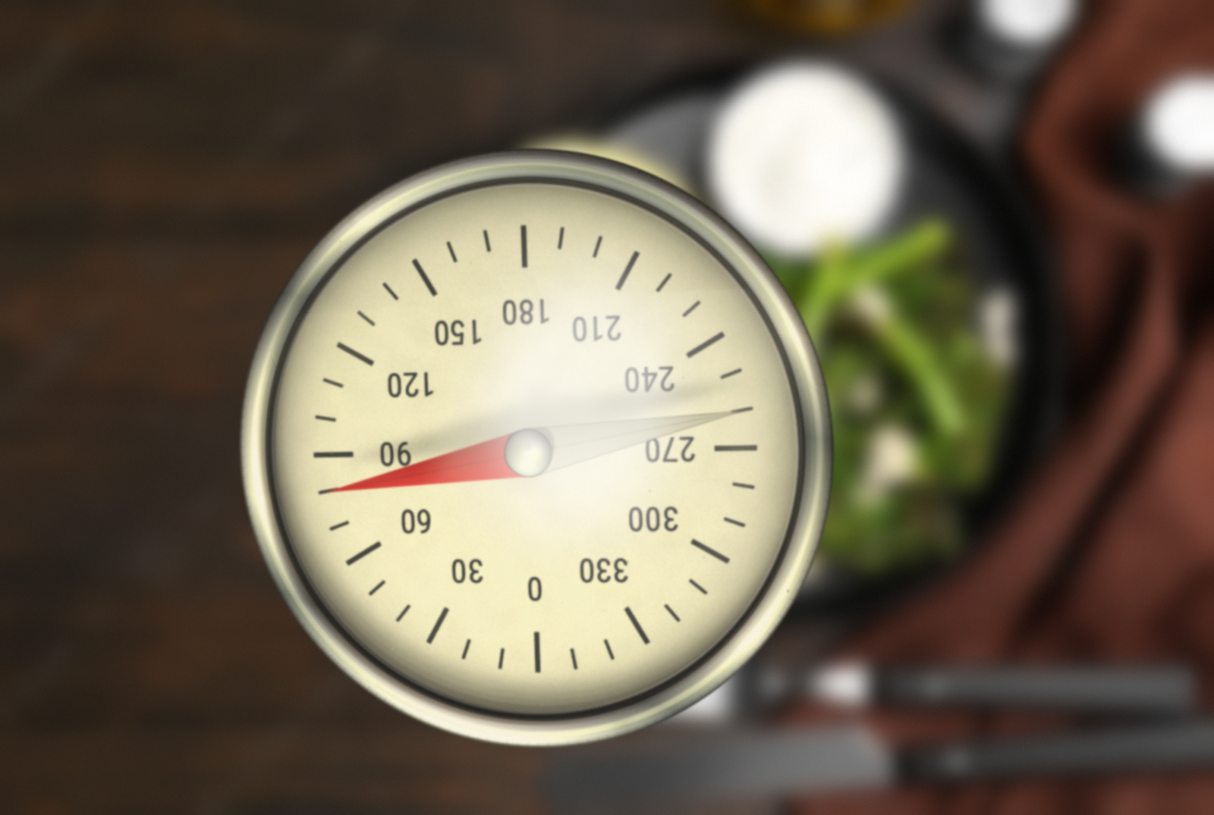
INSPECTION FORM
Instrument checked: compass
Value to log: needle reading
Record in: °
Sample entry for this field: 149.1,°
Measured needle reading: 80,°
